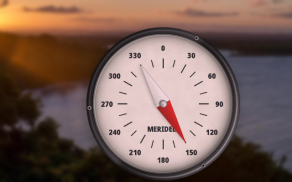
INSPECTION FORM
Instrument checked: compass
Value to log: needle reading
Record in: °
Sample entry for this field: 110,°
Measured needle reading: 150,°
